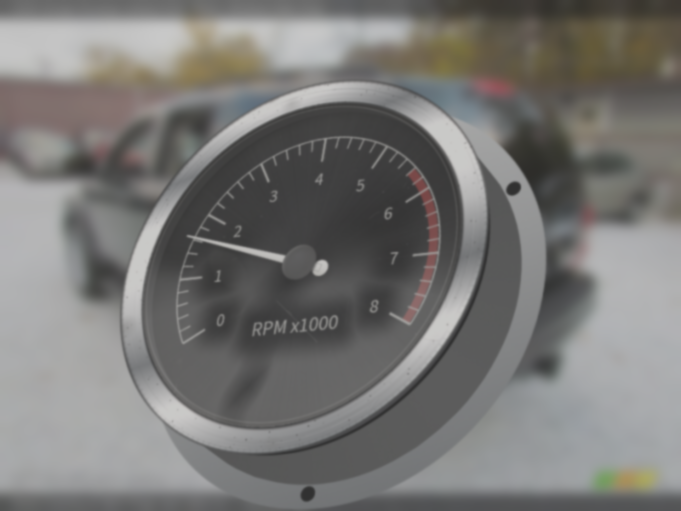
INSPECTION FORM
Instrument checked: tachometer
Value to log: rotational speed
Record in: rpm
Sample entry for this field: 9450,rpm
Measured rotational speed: 1600,rpm
